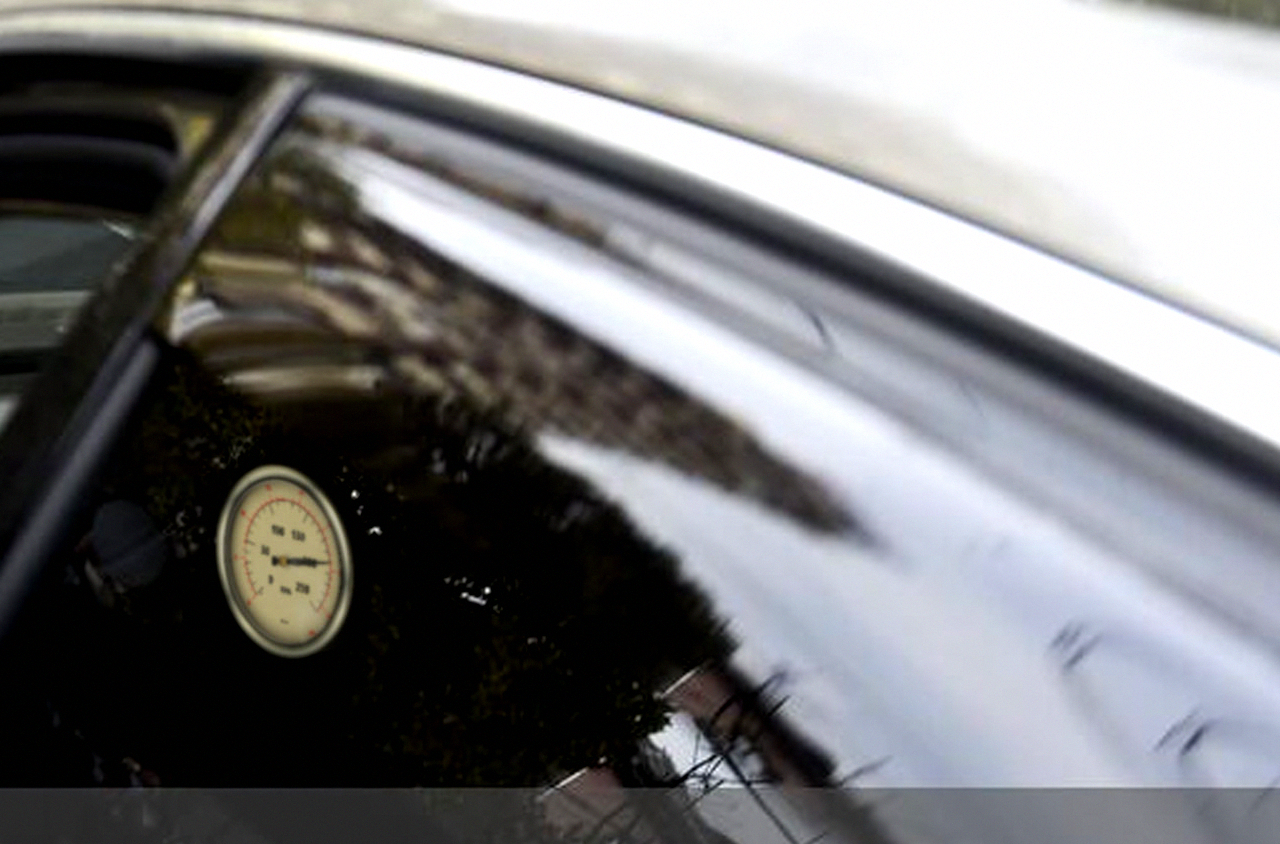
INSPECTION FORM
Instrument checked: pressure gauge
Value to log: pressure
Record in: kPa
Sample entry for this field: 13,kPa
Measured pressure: 200,kPa
